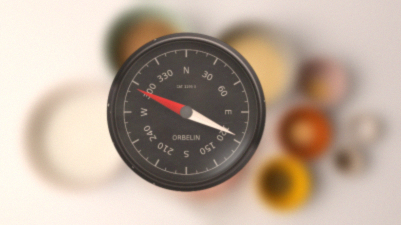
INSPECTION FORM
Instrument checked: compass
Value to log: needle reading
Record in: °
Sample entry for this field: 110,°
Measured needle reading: 295,°
